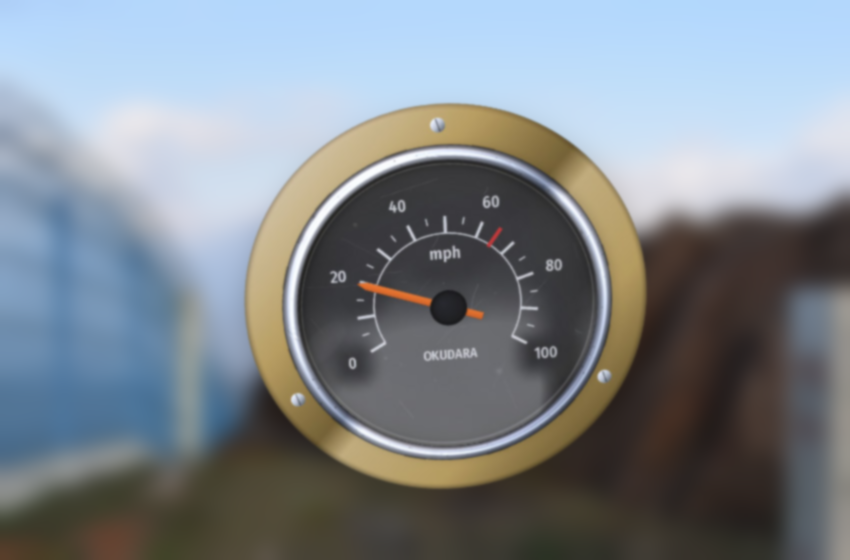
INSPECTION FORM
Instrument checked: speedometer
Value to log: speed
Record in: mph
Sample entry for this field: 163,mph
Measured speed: 20,mph
